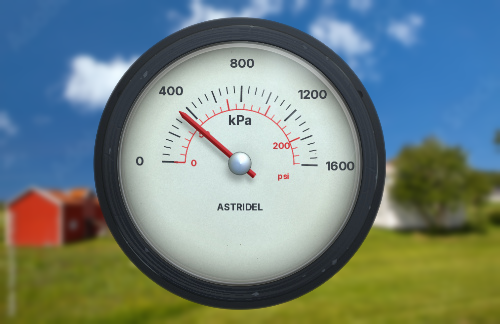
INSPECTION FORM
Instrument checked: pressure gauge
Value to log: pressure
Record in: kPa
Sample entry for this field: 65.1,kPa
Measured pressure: 350,kPa
